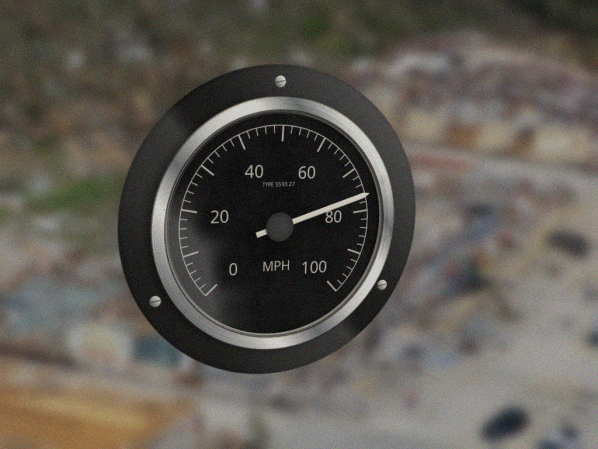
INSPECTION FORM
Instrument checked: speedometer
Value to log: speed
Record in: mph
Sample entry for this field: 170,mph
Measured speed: 76,mph
